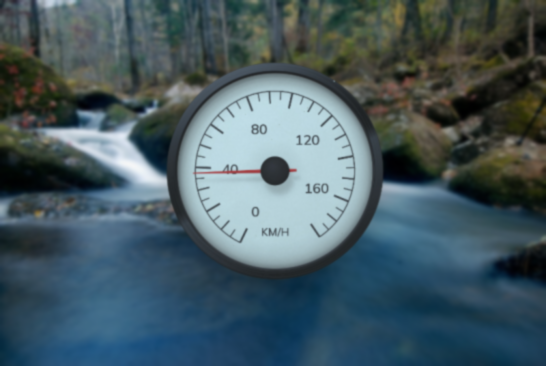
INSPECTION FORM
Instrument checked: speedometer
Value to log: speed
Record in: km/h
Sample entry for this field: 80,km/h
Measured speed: 37.5,km/h
